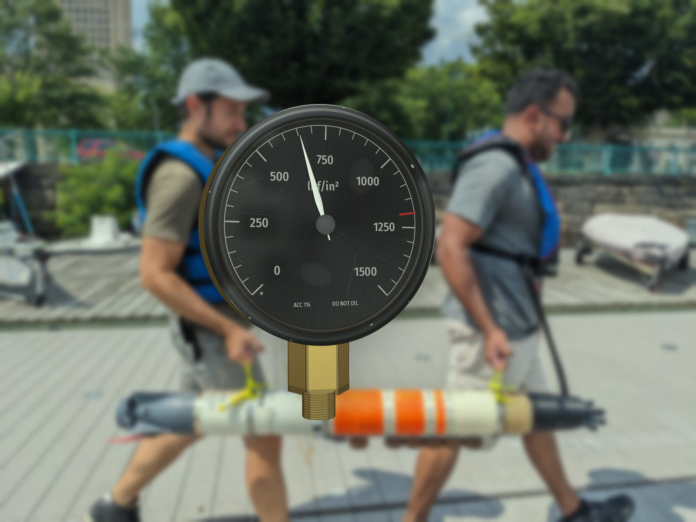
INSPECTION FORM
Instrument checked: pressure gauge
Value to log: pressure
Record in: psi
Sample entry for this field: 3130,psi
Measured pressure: 650,psi
